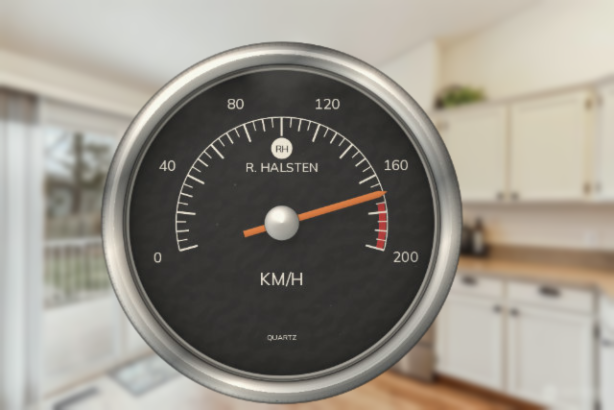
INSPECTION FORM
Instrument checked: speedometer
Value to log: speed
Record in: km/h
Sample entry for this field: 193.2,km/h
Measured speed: 170,km/h
